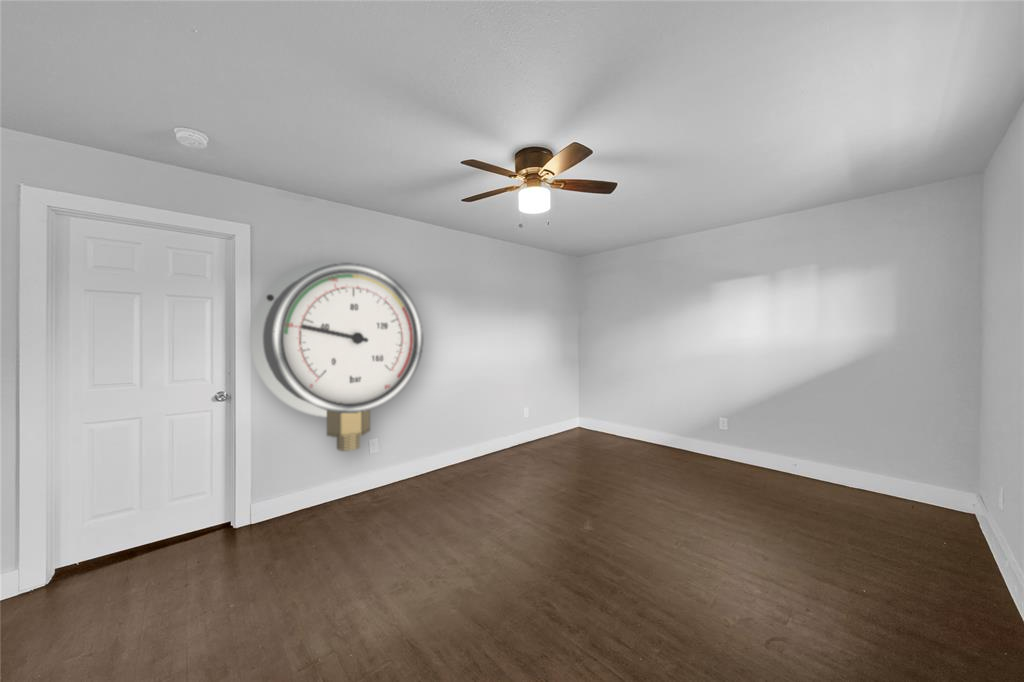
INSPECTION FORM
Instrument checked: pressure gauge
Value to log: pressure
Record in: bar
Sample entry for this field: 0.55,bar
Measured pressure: 35,bar
